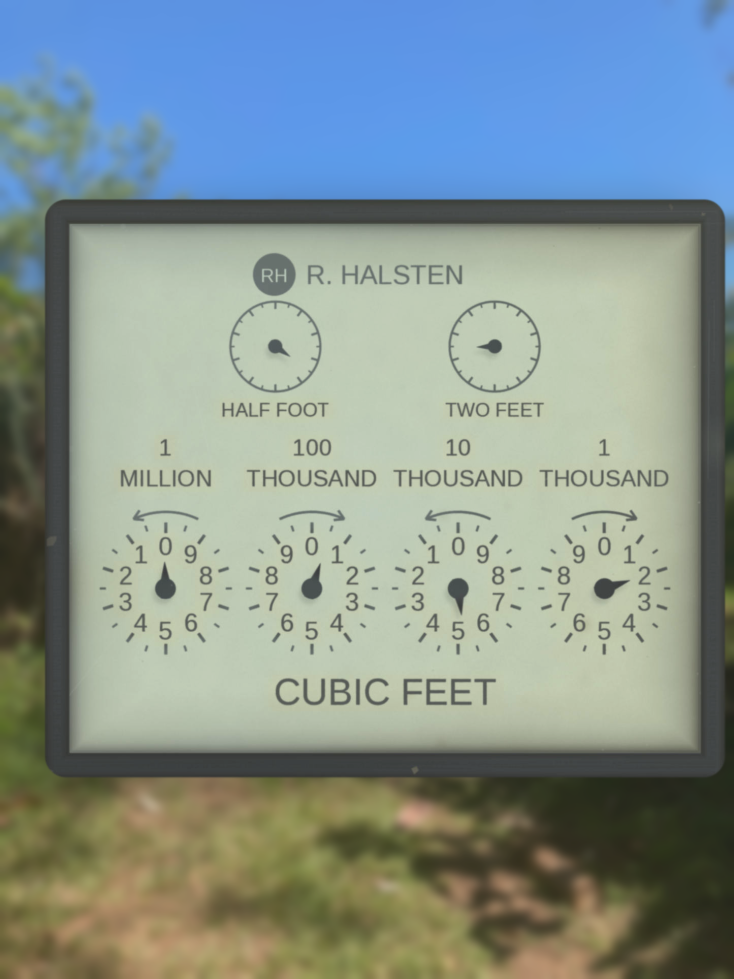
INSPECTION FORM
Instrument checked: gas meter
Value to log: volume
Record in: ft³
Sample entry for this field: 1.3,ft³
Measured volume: 5200,ft³
